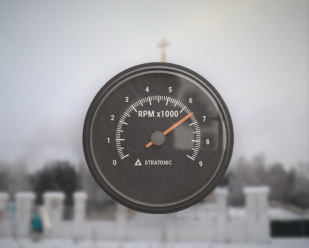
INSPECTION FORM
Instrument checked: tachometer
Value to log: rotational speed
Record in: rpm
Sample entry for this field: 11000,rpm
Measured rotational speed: 6500,rpm
